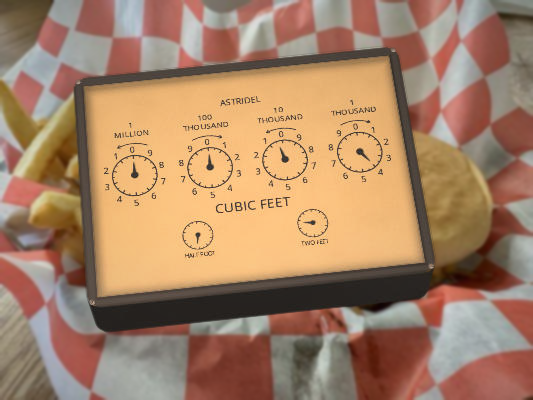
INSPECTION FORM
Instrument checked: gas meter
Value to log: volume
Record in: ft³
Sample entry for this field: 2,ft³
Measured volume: 400,ft³
